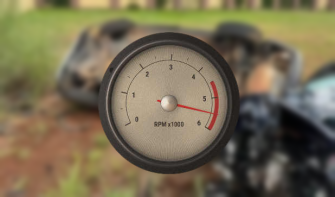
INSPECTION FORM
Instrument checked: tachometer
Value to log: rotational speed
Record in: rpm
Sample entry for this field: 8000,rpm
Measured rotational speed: 5500,rpm
